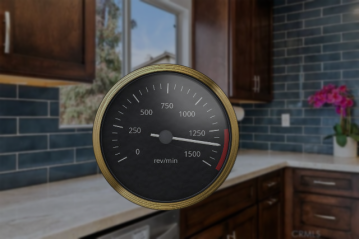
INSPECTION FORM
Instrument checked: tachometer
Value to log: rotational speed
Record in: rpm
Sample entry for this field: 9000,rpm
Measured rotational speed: 1350,rpm
